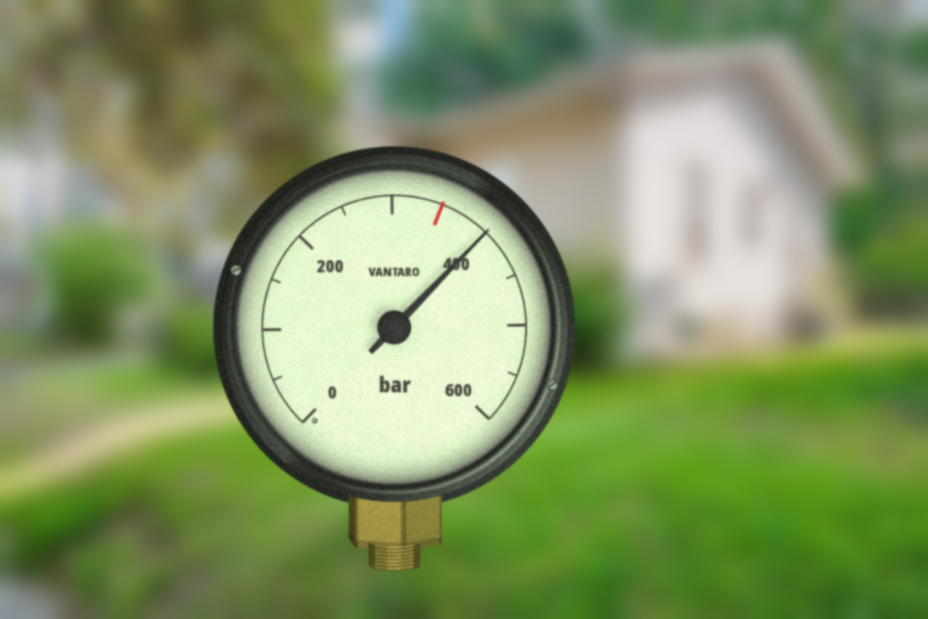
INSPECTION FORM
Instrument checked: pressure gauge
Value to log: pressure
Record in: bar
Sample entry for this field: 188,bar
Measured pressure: 400,bar
